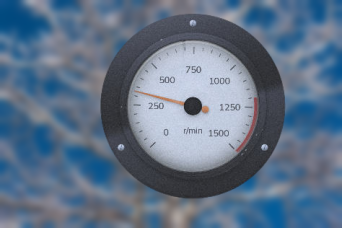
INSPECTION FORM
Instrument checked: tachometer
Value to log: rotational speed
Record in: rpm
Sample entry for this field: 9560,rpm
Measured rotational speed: 325,rpm
